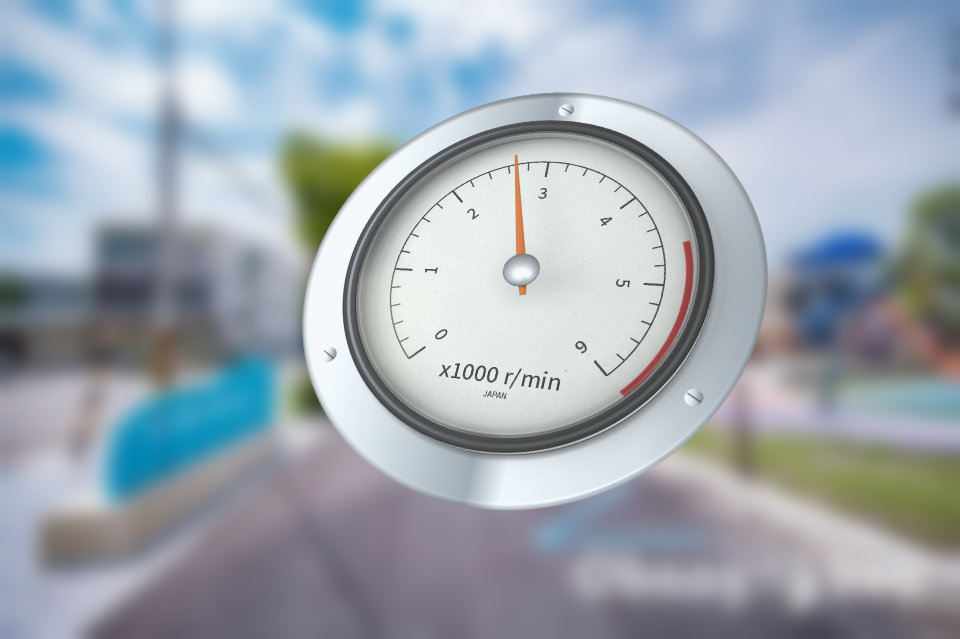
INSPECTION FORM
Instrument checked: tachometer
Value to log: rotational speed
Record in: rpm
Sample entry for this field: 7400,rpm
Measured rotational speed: 2700,rpm
